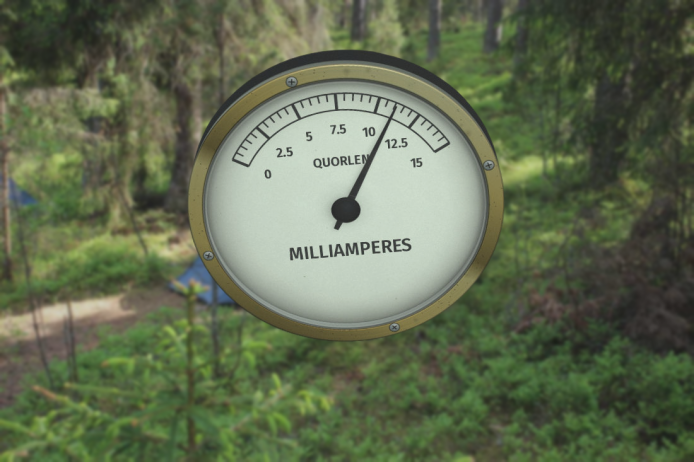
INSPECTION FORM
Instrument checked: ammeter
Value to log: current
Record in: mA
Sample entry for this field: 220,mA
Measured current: 11,mA
